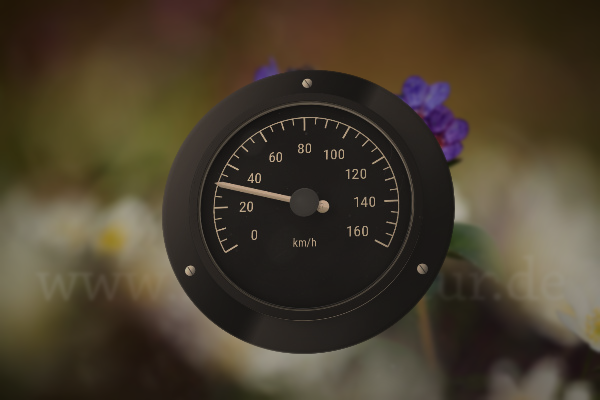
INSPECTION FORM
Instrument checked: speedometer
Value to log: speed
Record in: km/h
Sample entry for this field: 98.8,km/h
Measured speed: 30,km/h
